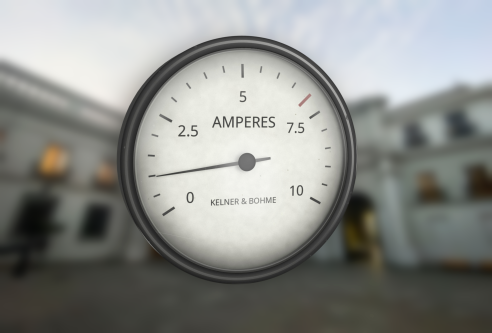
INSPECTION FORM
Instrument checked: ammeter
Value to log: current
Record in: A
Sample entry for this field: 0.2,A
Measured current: 1,A
